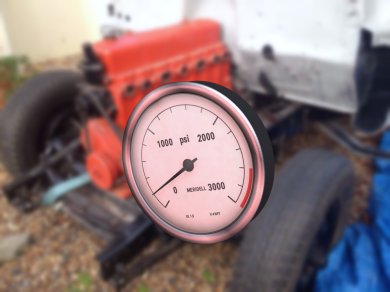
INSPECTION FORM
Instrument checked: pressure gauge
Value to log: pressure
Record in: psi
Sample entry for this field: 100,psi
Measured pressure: 200,psi
